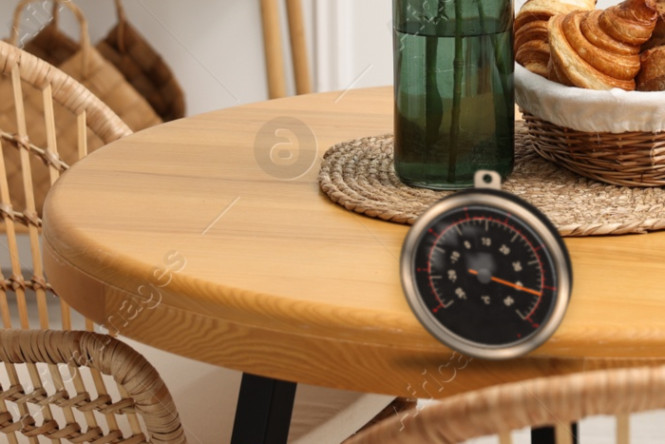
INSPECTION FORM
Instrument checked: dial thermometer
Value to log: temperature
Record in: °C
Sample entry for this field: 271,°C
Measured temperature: 40,°C
